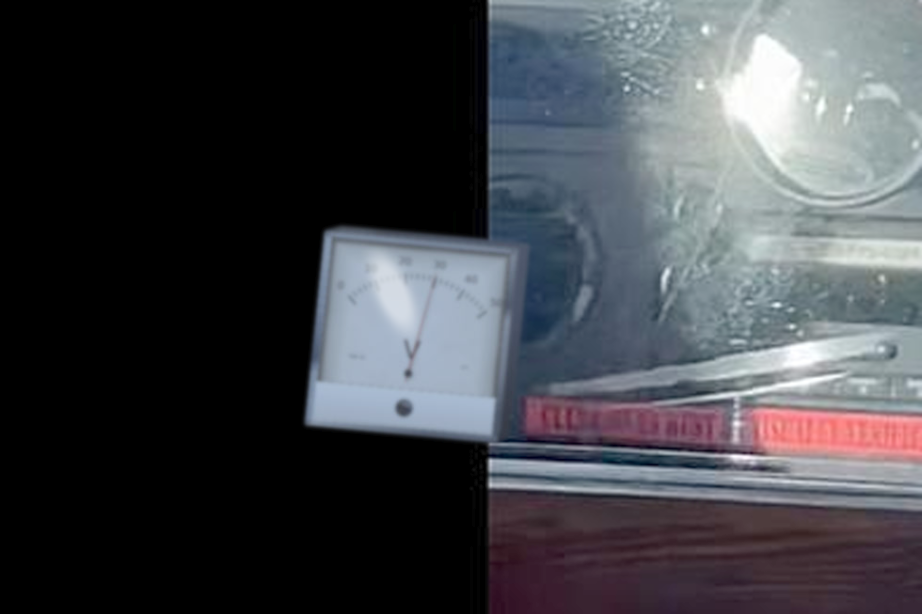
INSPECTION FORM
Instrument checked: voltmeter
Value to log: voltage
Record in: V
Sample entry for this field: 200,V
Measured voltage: 30,V
